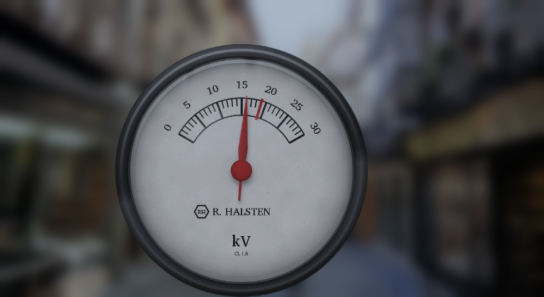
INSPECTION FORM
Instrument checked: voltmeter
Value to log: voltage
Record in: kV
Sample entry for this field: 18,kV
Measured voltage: 16,kV
